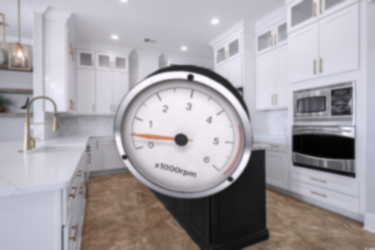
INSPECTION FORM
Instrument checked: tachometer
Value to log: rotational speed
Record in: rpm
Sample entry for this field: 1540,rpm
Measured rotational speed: 500,rpm
